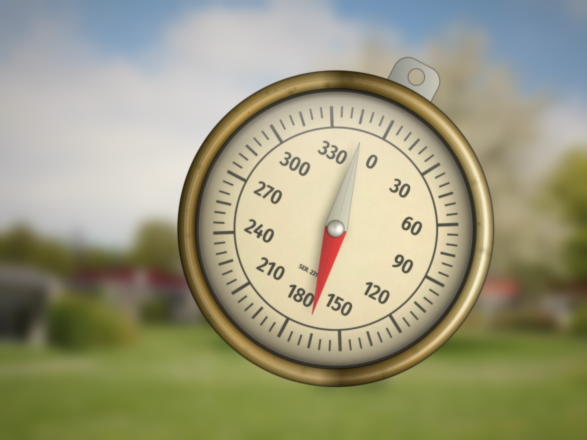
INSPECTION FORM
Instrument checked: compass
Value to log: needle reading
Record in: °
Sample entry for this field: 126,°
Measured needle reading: 167.5,°
